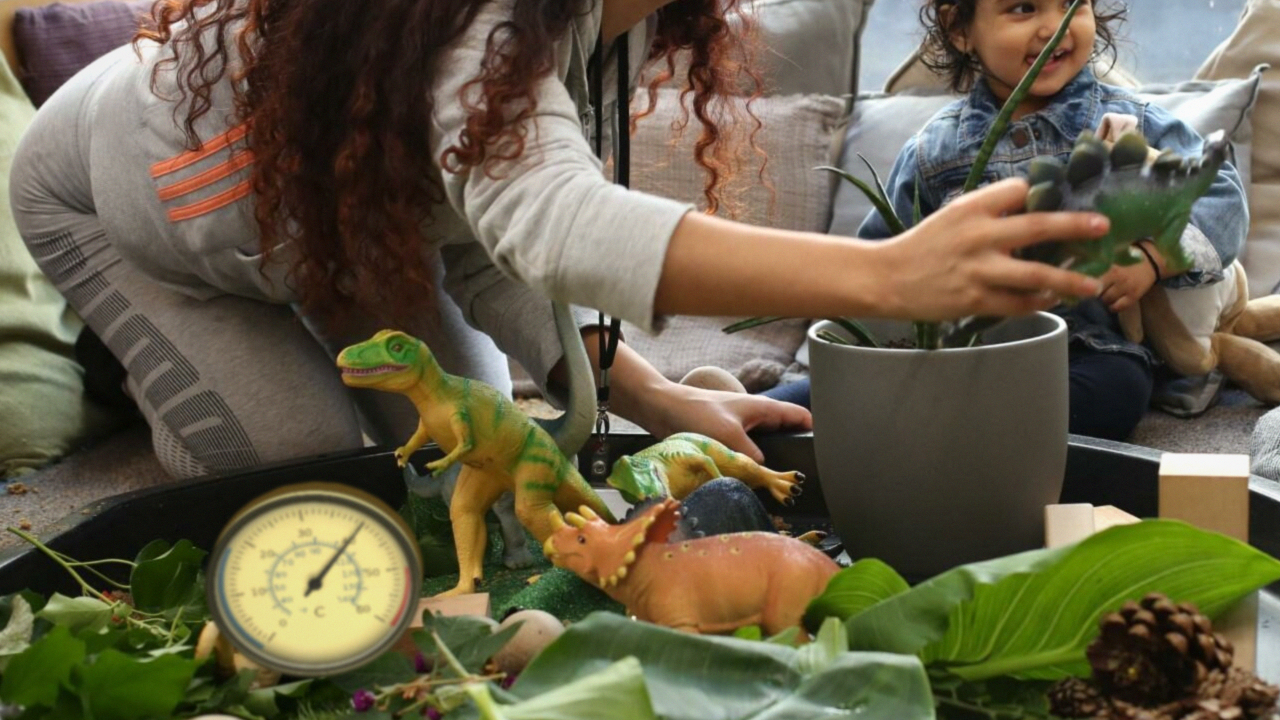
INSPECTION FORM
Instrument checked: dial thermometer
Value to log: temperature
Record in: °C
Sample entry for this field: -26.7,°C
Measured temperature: 40,°C
